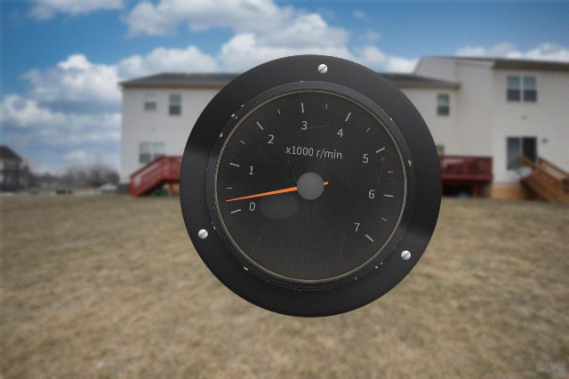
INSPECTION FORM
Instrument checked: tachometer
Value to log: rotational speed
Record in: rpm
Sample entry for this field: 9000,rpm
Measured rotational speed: 250,rpm
